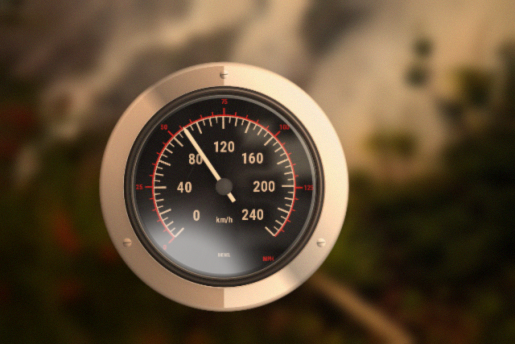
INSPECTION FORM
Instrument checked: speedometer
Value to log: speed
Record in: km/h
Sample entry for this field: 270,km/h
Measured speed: 90,km/h
